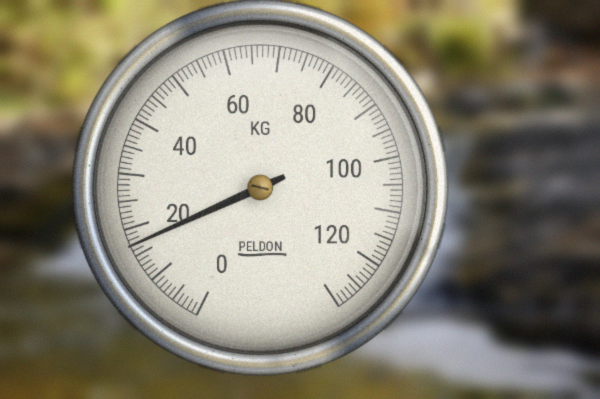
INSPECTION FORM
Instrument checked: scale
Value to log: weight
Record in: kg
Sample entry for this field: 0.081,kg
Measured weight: 17,kg
